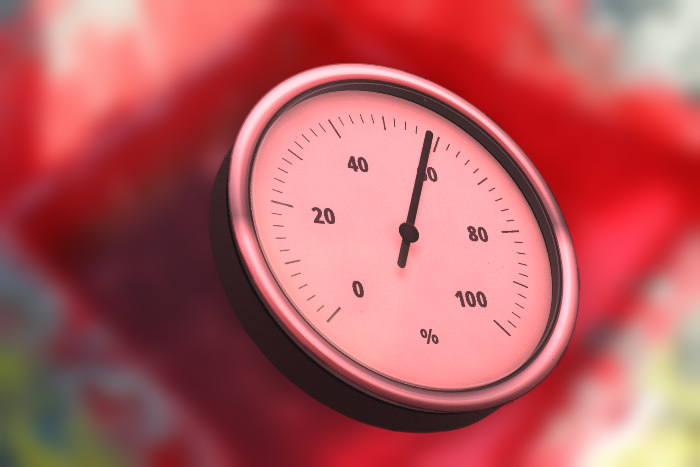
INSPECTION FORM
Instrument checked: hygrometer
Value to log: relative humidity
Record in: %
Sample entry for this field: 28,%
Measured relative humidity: 58,%
